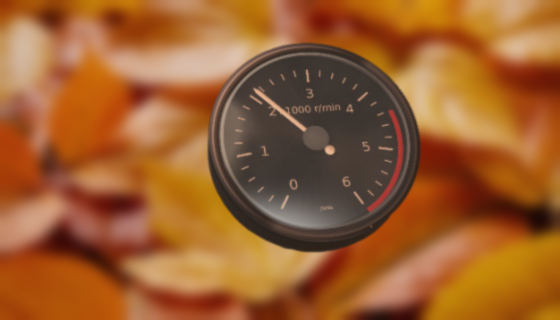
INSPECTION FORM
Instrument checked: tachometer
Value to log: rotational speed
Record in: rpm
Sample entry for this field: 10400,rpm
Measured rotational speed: 2100,rpm
